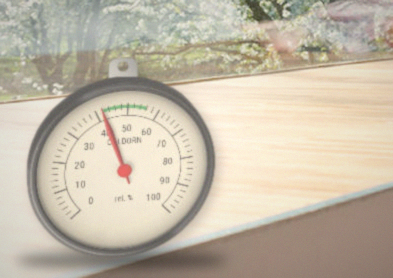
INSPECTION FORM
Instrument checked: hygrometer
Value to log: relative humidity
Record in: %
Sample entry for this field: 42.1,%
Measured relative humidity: 42,%
